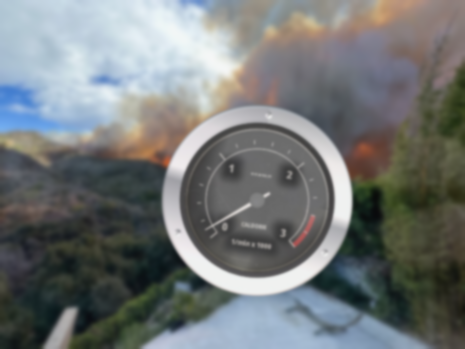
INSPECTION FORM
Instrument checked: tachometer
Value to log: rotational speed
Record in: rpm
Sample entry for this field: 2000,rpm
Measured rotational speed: 100,rpm
